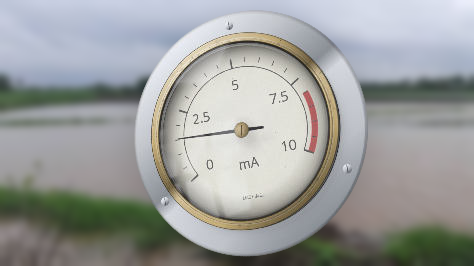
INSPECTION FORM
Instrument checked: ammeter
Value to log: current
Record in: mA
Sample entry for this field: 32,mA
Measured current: 1.5,mA
